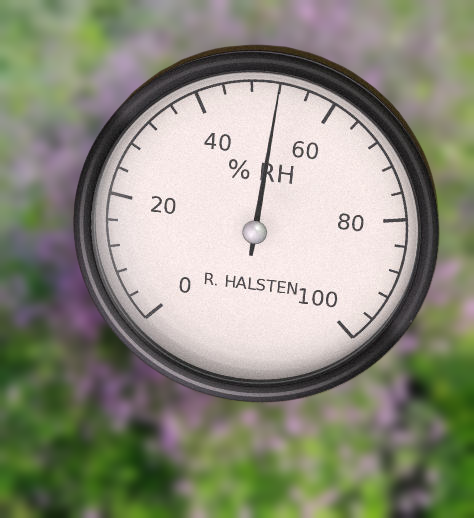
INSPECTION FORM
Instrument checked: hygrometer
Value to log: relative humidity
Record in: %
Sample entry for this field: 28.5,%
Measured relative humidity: 52,%
